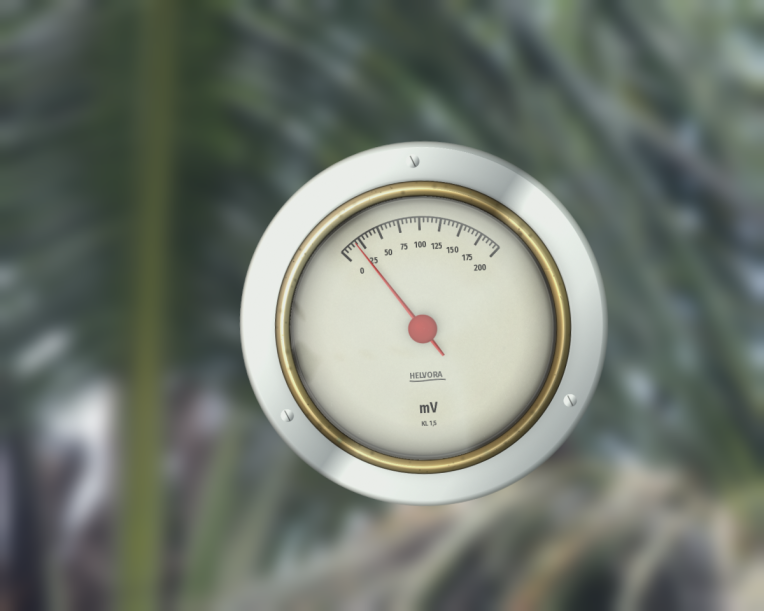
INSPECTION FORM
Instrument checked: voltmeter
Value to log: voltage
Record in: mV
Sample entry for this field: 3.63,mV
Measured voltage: 20,mV
